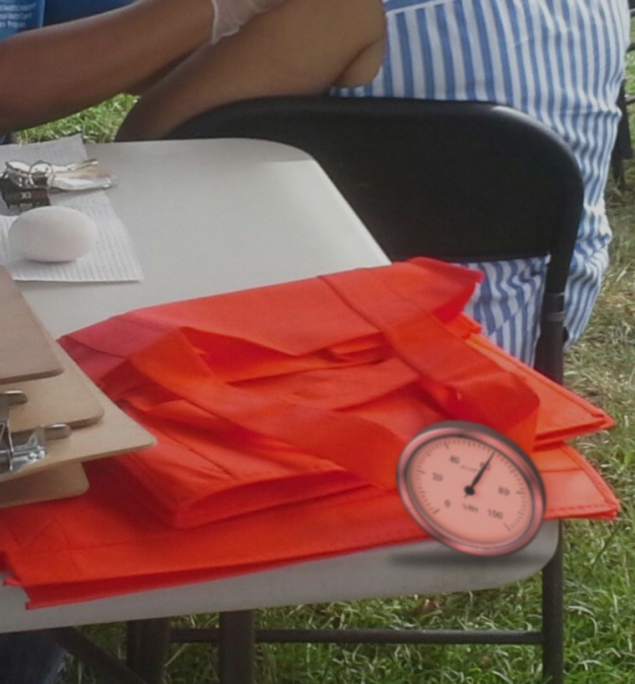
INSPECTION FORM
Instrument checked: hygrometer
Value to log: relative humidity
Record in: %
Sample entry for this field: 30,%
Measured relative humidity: 60,%
